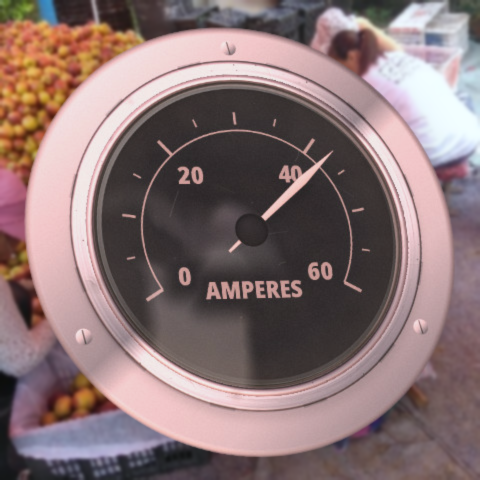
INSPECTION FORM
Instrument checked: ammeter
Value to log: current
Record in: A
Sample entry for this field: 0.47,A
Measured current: 42.5,A
